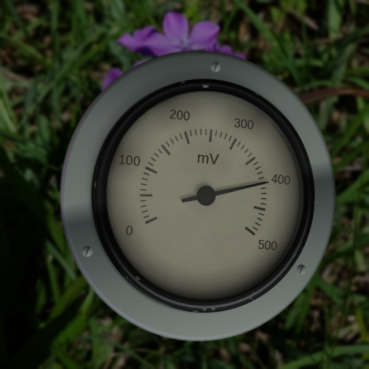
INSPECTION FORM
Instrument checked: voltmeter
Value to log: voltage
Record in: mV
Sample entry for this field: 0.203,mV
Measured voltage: 400,mV
